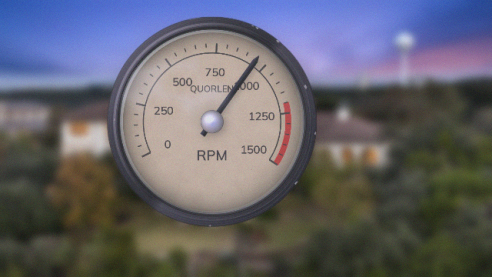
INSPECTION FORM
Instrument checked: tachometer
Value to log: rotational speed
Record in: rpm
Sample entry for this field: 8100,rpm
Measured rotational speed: 950,rpm
